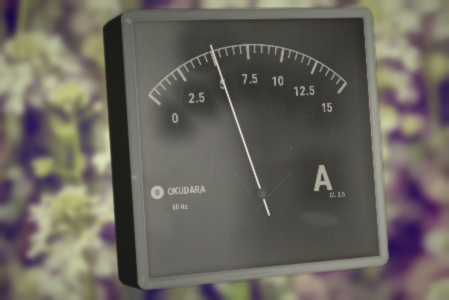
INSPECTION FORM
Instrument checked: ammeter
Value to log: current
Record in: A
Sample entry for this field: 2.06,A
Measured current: 5,A
